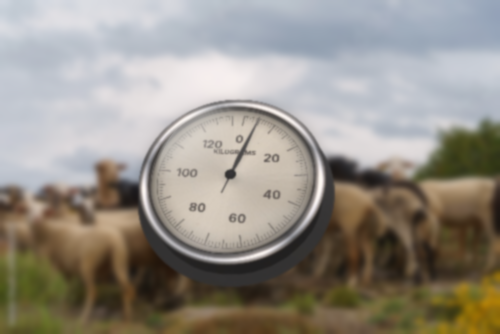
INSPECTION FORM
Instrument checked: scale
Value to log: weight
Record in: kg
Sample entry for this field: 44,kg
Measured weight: 5,kg
